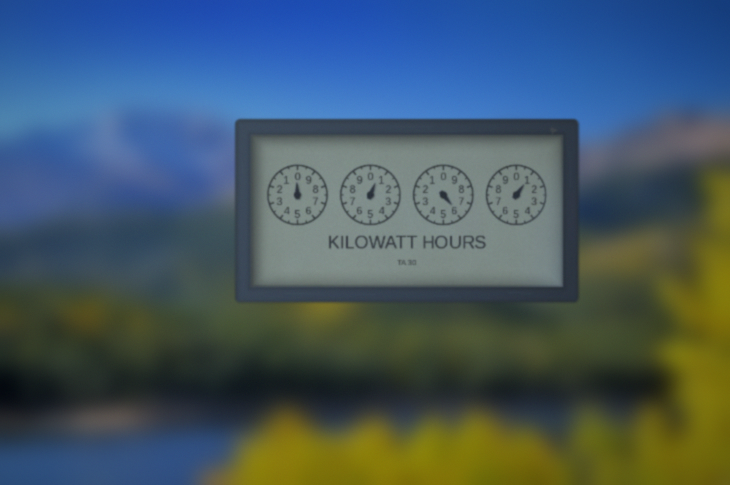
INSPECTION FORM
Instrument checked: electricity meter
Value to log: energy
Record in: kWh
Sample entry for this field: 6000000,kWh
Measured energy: 61,kWh
